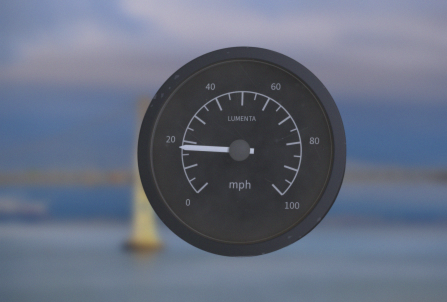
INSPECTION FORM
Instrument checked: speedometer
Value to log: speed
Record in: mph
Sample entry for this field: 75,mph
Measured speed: 17.5,mph
